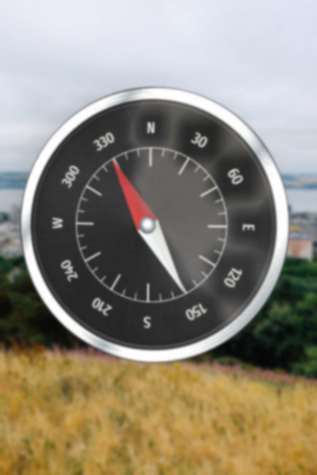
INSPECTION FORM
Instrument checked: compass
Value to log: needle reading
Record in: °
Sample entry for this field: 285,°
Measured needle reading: 330,°
